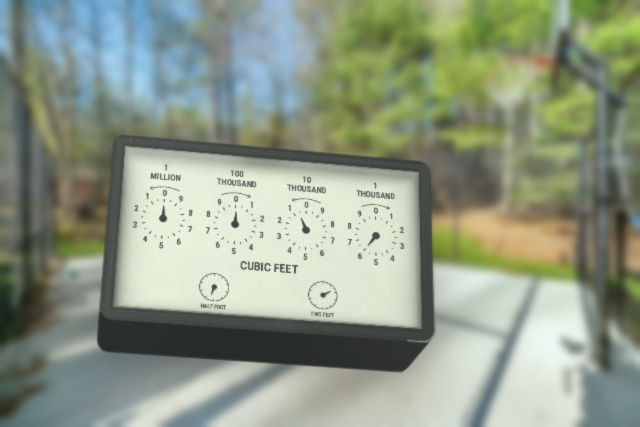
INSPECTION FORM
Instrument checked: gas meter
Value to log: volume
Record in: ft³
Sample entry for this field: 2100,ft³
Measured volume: 600,ft³
